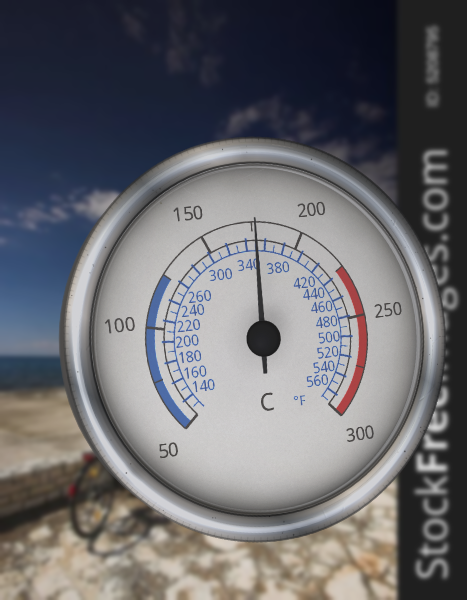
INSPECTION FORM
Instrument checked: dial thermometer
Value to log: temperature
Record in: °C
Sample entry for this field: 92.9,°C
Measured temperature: 175,°C
